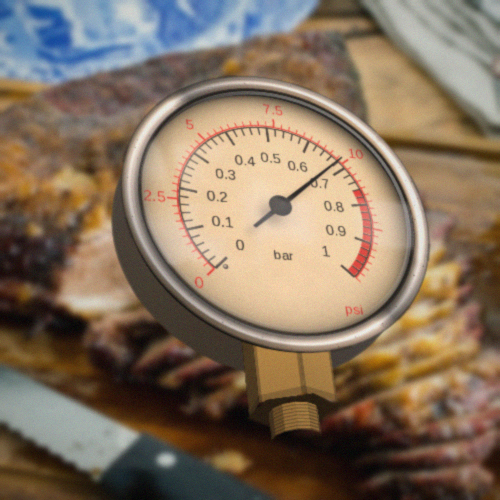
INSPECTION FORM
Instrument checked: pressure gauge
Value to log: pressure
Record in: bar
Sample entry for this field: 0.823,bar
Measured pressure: 0.68,bar
